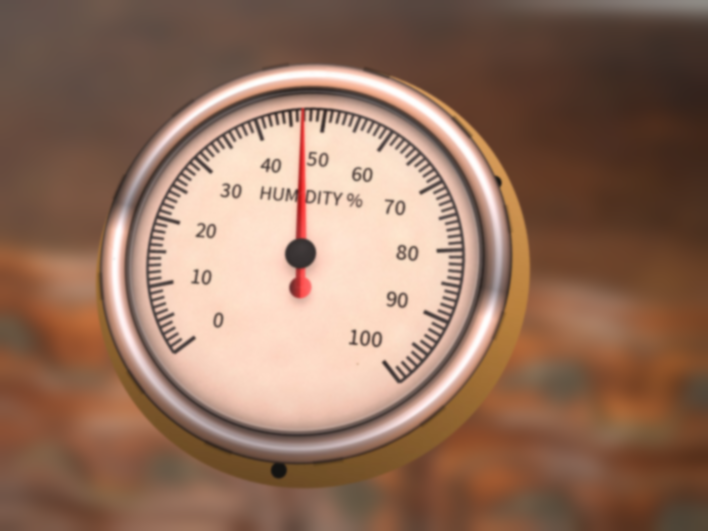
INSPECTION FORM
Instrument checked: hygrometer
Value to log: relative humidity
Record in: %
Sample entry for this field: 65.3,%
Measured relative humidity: 47,%
